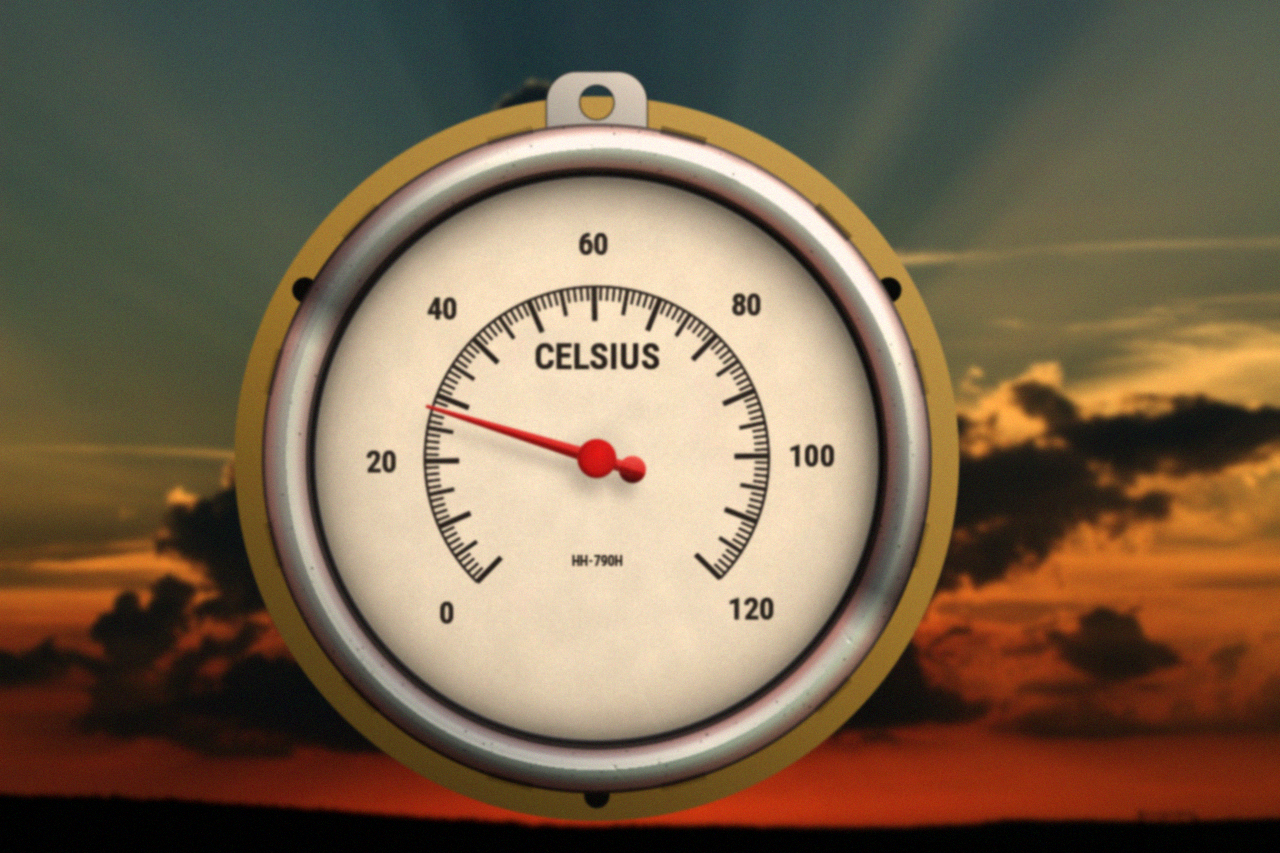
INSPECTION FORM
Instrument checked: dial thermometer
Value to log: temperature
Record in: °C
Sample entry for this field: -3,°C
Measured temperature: 28,°C
